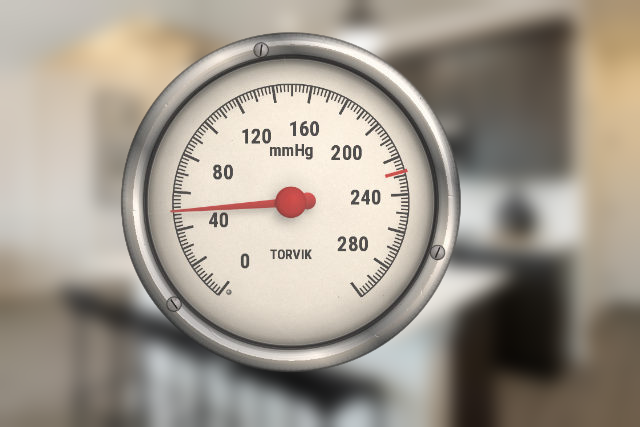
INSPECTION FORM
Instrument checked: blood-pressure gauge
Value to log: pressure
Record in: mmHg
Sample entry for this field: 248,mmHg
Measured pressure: 50,mmHg
